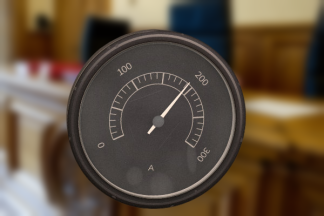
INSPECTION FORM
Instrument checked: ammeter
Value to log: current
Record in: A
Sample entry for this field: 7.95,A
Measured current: 190,A
